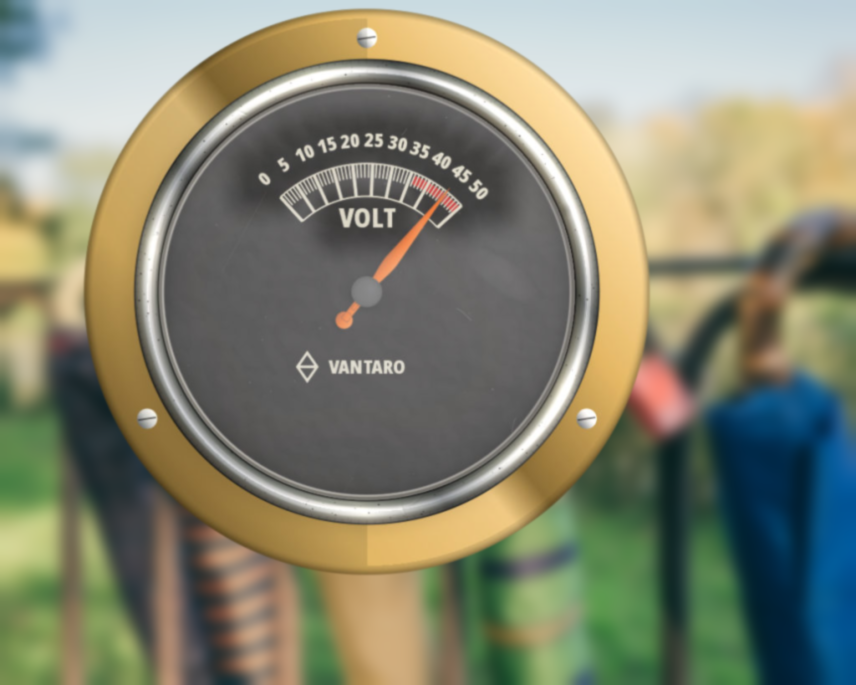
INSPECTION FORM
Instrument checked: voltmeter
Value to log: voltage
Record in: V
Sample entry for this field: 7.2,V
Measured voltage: 45,V
